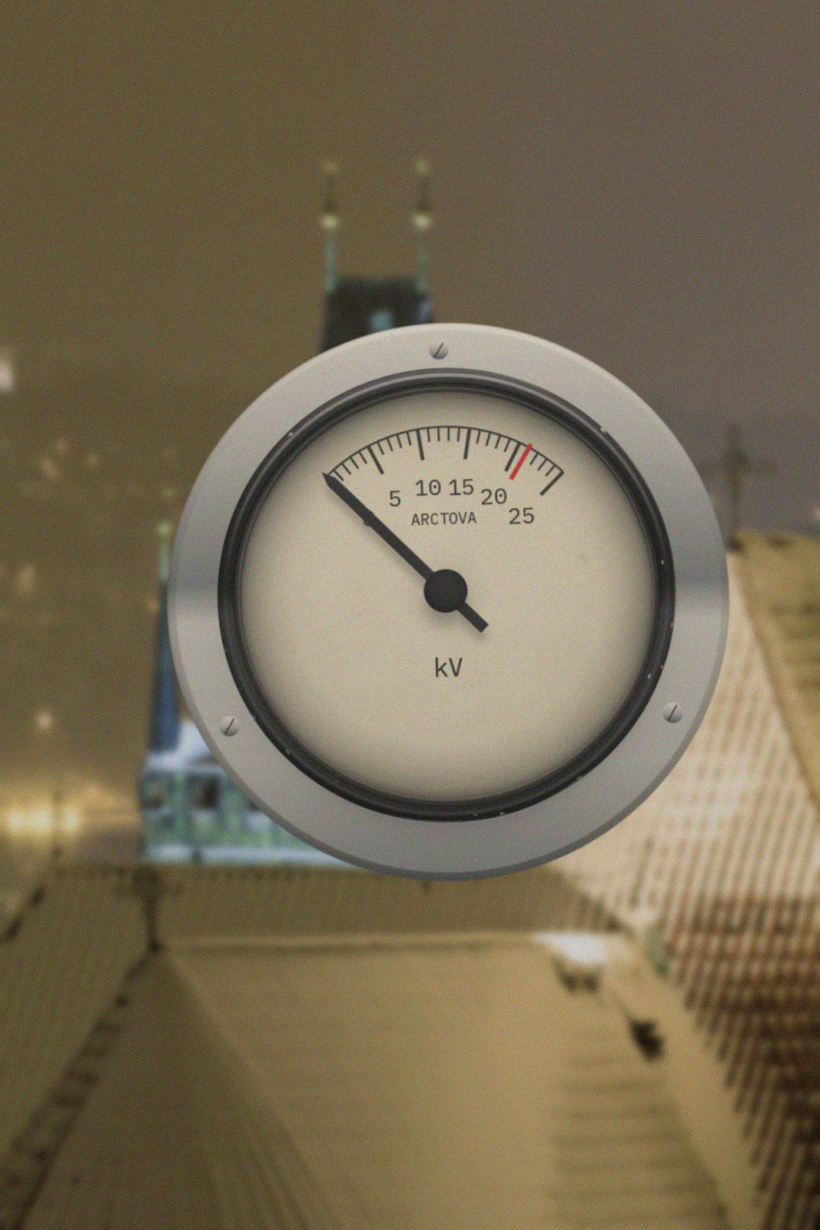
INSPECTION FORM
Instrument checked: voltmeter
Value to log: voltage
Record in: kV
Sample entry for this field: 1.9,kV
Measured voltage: 0,kV
